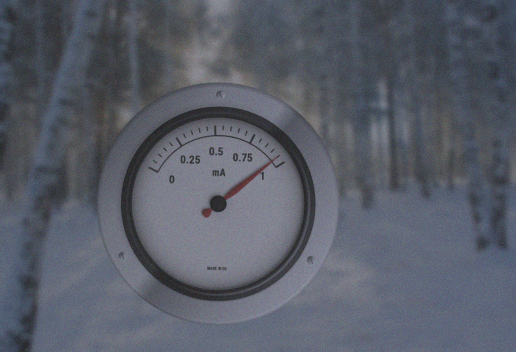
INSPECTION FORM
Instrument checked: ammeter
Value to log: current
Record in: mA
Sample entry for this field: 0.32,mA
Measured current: 0.95,mA
